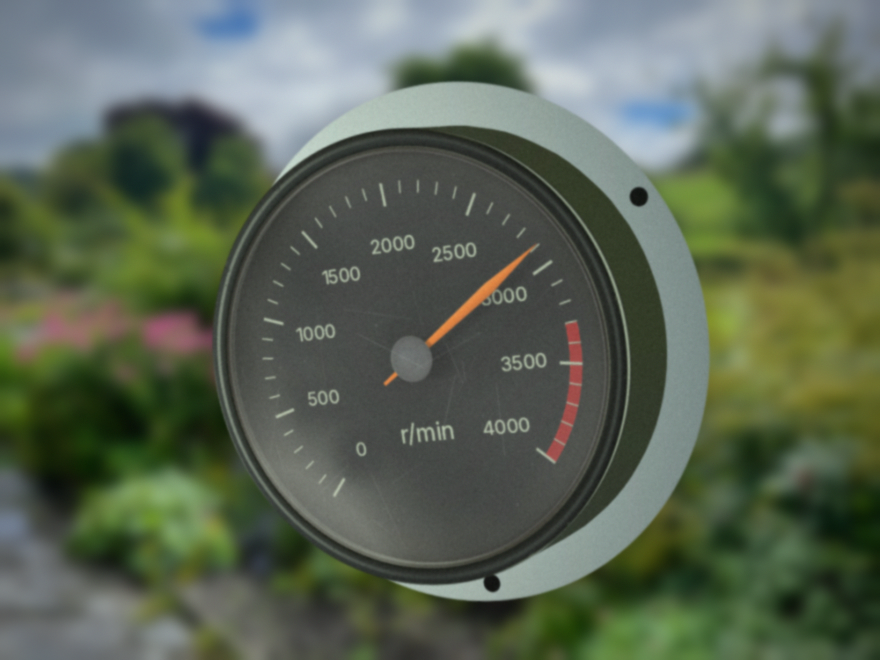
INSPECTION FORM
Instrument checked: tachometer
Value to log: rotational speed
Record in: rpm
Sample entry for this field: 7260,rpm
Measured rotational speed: 2900,rpm
